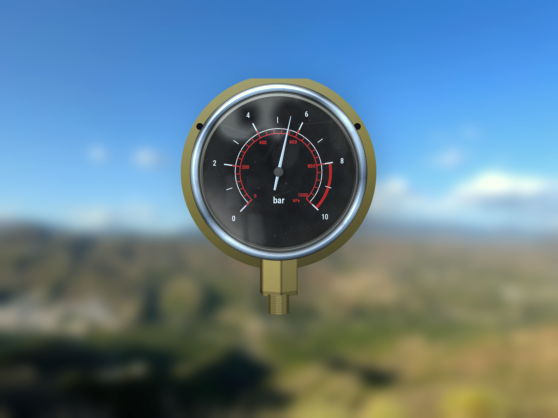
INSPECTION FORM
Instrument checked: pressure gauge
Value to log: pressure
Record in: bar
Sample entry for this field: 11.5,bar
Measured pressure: 5.5,bar
